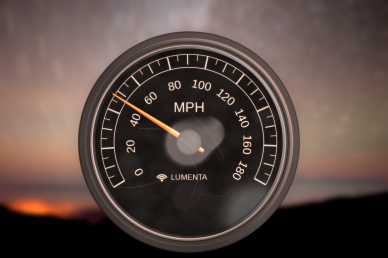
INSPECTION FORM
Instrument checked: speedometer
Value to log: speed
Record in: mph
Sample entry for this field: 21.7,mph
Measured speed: 47.5,mph
